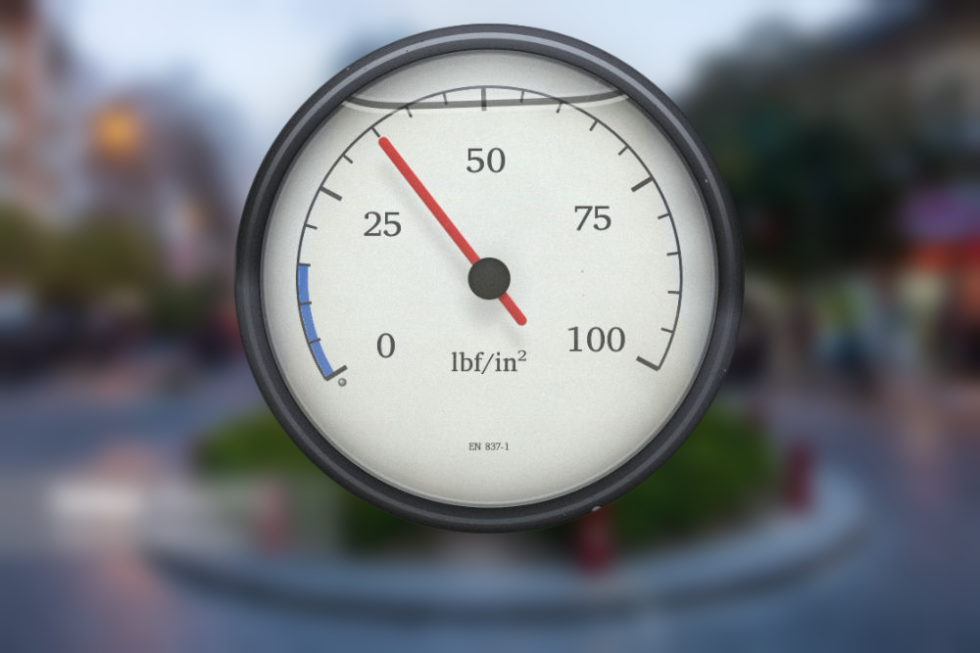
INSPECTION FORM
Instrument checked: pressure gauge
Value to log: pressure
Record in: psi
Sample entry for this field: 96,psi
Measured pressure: 35,psi
